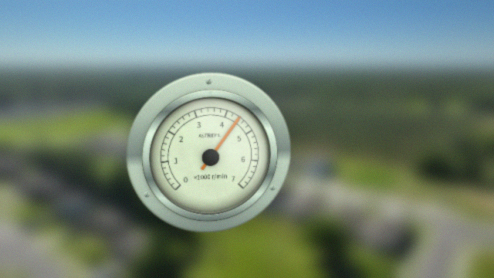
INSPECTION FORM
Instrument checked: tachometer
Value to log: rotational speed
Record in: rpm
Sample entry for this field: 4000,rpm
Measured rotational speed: 4400,rpm
